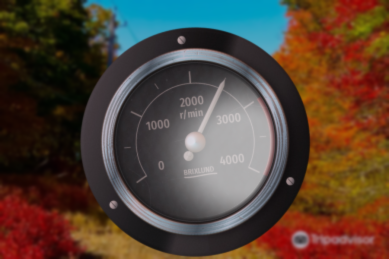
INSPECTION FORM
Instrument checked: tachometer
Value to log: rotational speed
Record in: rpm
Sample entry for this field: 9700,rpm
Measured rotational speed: 2500,rpm
